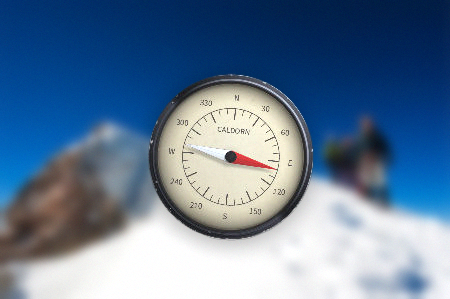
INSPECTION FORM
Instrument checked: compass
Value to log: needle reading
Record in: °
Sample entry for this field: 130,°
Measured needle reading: 100,°
